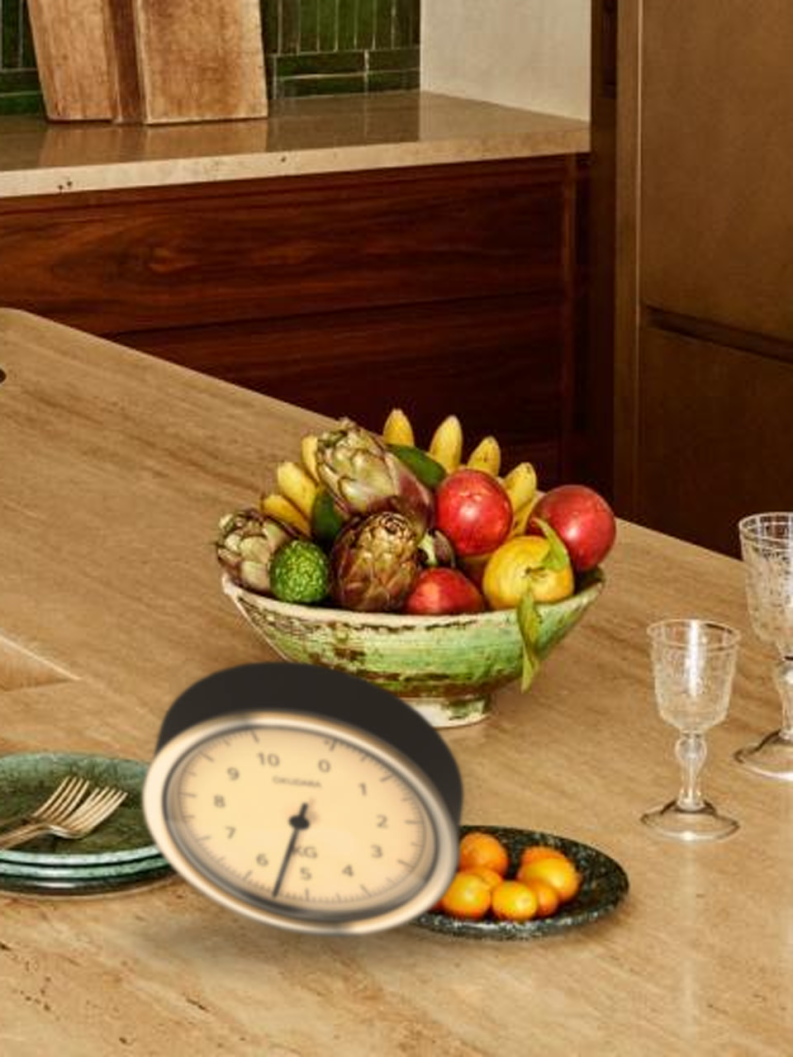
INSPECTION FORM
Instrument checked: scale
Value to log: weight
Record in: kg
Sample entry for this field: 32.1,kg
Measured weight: 5.5,kg
